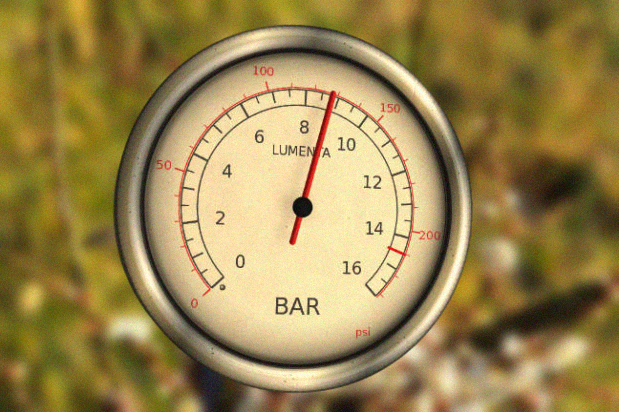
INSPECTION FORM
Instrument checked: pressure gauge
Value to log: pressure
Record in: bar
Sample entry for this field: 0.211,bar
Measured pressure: 8.75,bar
